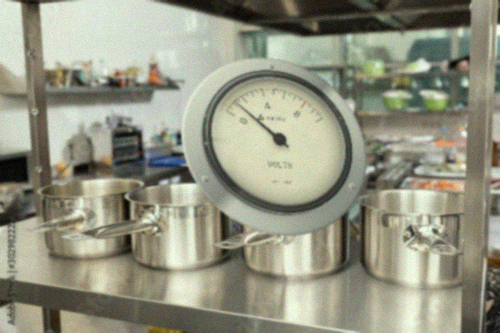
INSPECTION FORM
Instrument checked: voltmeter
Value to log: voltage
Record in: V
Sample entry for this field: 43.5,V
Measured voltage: 1,V
